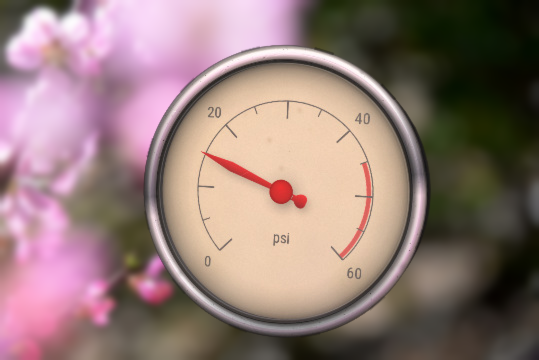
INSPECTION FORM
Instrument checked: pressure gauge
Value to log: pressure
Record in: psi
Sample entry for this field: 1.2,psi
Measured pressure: 15,psi
